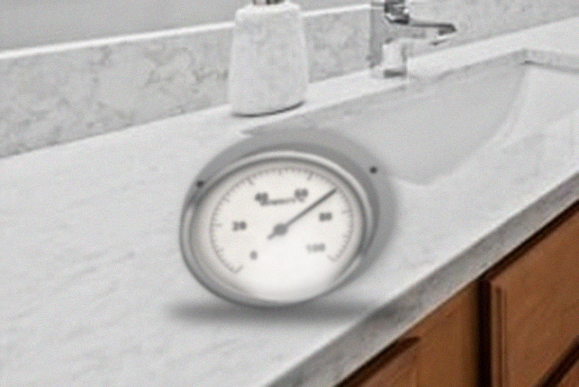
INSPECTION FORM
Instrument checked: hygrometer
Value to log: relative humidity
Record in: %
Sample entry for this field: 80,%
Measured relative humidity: 70,%
